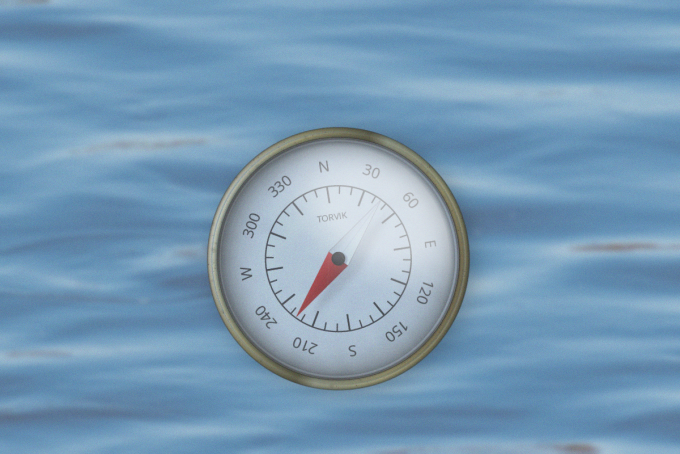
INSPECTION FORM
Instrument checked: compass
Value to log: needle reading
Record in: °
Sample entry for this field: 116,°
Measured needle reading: 225,°
